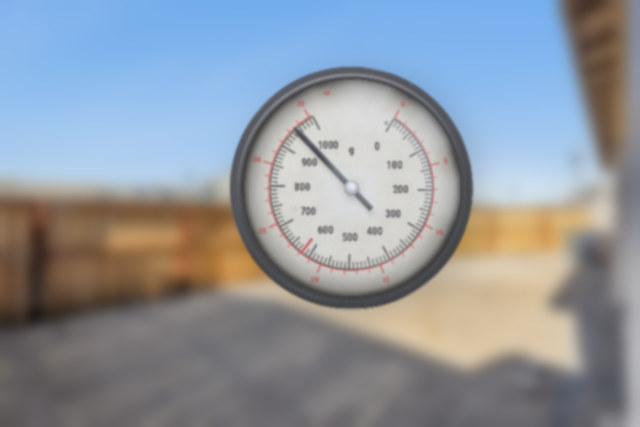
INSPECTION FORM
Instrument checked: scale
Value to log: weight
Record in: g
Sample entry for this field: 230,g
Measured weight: 950,g
